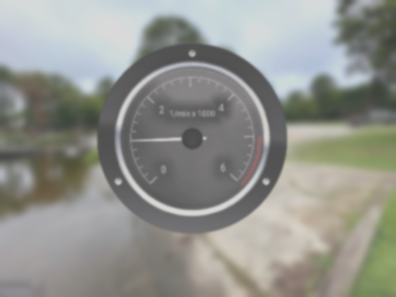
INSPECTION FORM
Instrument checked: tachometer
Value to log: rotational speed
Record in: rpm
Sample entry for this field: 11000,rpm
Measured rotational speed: 1000,rpm
